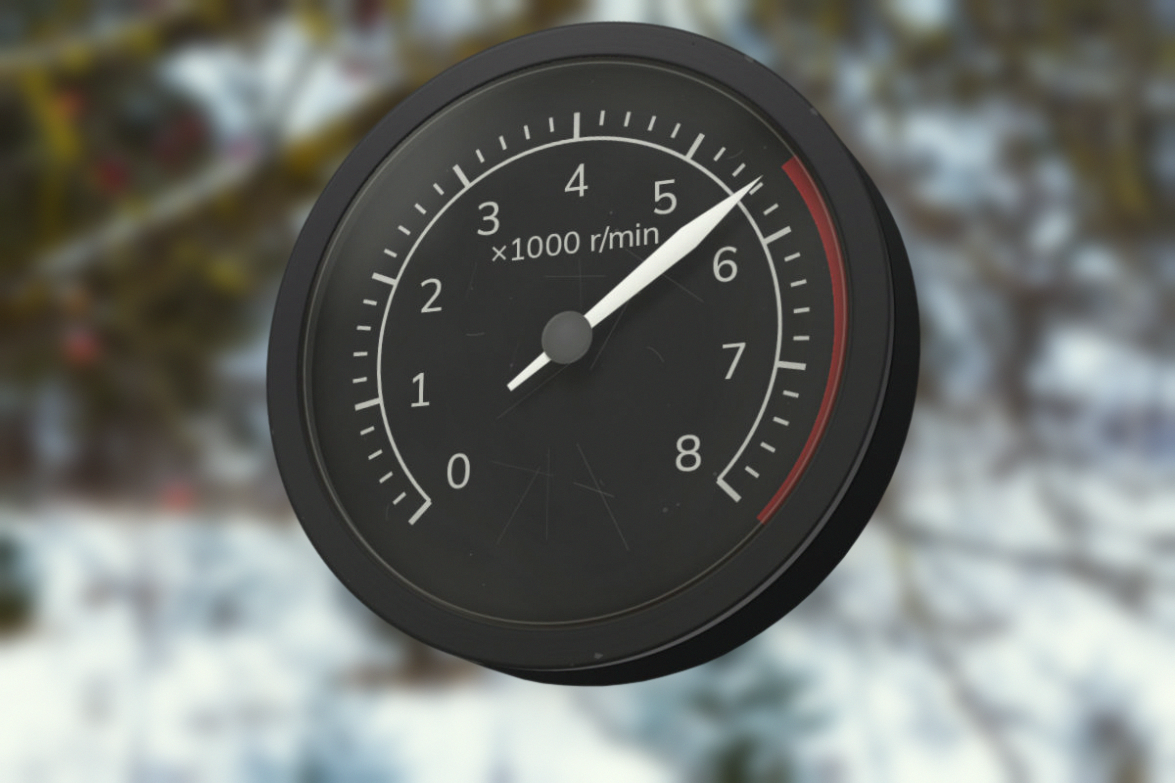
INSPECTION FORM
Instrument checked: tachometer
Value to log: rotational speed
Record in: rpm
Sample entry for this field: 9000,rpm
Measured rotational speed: 5600,rpm
